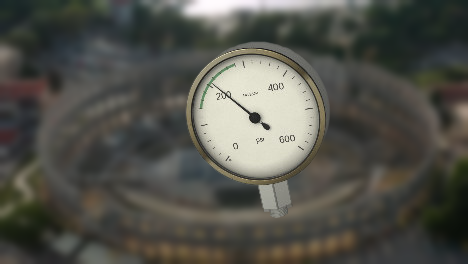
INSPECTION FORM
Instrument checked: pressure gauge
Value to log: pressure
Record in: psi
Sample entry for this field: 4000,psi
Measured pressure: 210,psi
